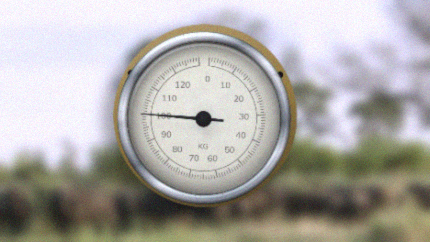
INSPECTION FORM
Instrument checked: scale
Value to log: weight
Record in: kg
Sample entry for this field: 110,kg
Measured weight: 100,kg
